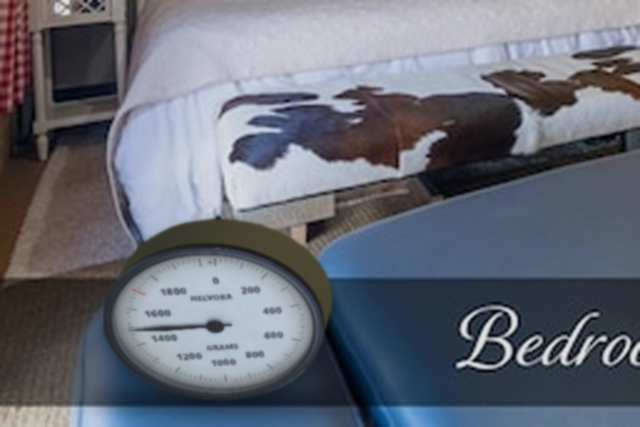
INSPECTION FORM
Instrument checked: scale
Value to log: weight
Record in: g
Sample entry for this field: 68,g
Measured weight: 1500,g
